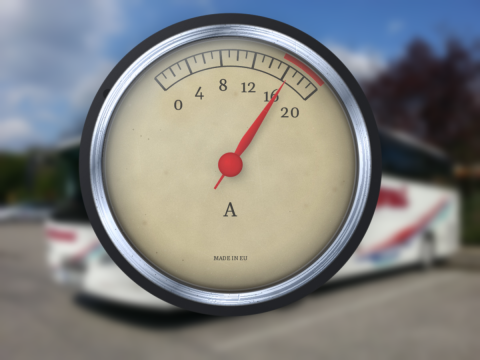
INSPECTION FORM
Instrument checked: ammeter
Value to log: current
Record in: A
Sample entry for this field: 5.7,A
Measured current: 16.5,A
